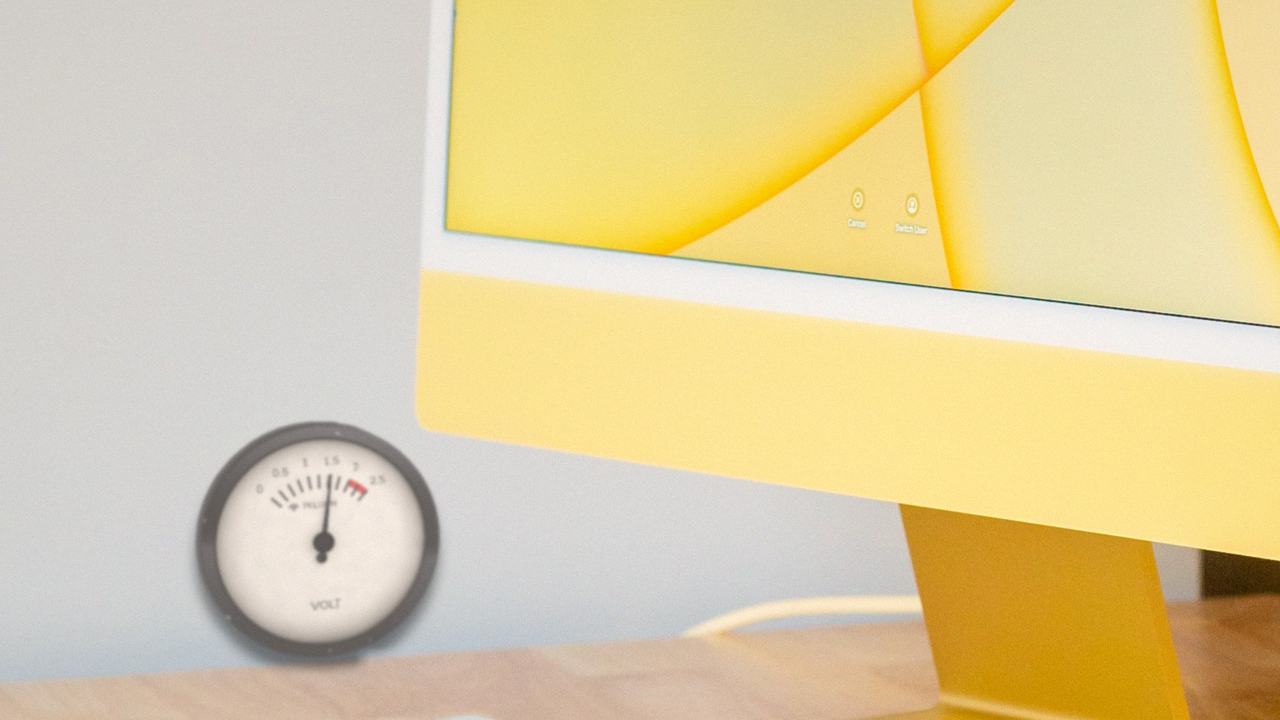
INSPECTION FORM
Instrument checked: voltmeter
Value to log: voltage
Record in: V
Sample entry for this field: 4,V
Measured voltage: 1.5,V
